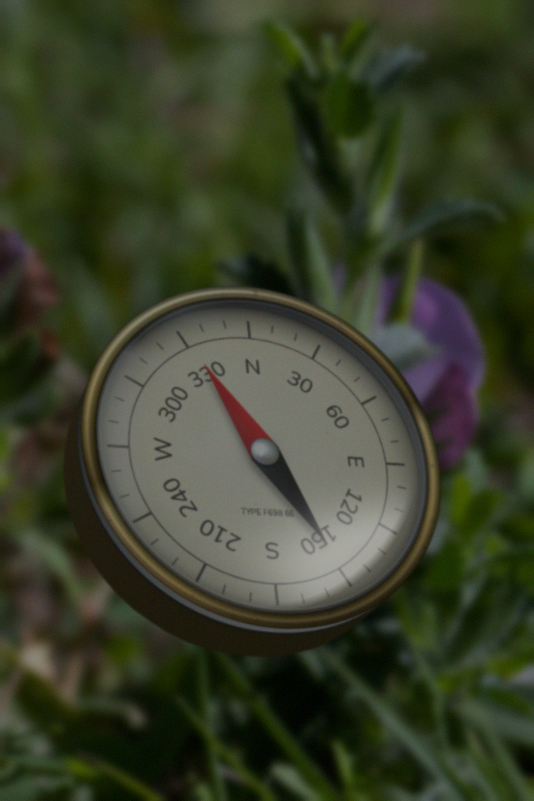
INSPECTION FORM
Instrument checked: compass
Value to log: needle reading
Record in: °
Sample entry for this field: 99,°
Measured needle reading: 330,°
